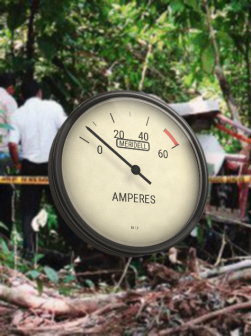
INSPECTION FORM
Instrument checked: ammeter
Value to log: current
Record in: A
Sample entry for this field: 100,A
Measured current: 5,A
